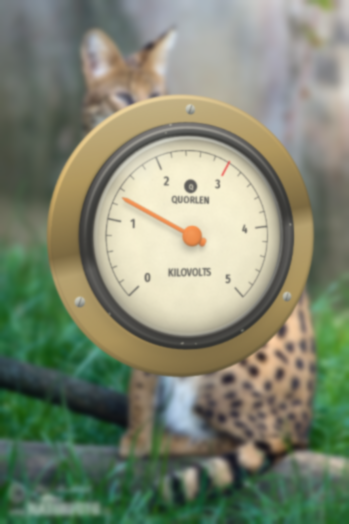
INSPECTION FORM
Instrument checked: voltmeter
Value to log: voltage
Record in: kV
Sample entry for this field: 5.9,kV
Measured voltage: 1.3,kV
